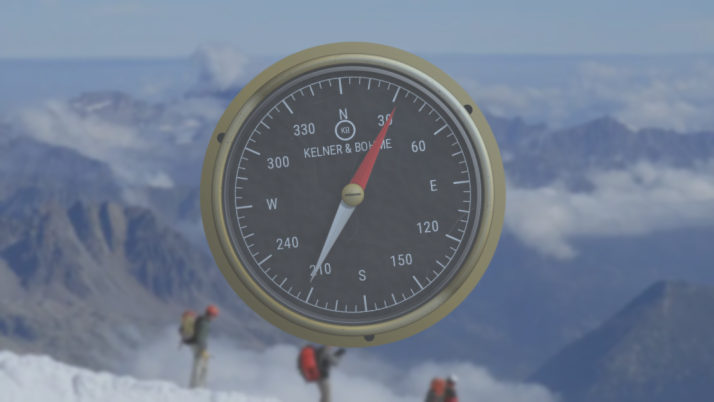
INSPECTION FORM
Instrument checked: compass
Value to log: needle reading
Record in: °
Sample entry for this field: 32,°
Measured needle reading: 32.5,°
